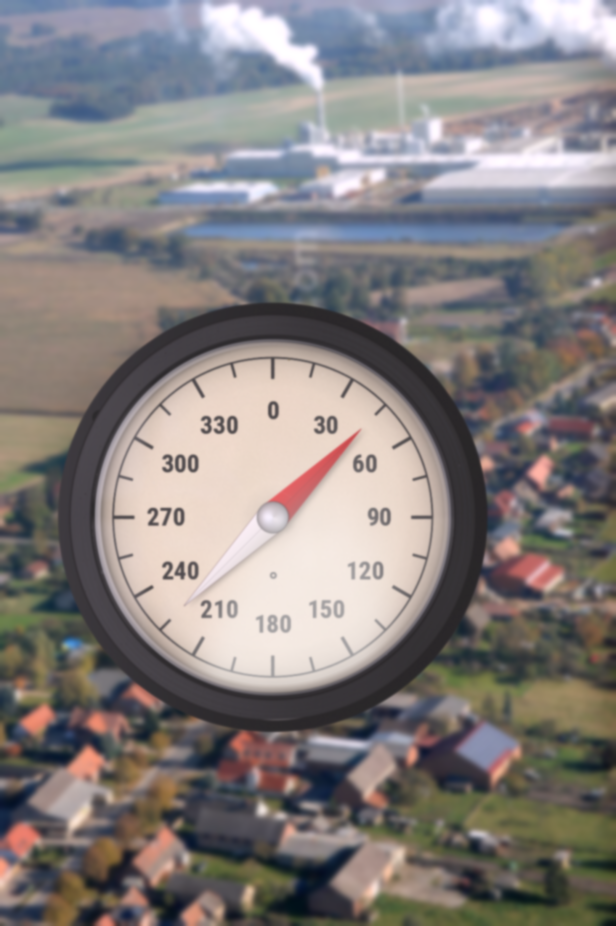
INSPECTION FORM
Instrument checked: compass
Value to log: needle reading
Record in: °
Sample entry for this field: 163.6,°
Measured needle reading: 45,°
